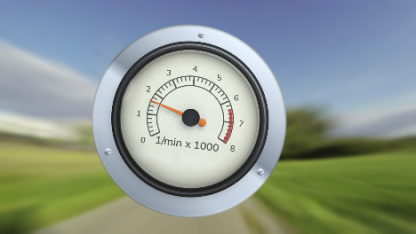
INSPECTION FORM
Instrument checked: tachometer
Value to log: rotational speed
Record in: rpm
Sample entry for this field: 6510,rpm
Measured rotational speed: 1600,rpm
